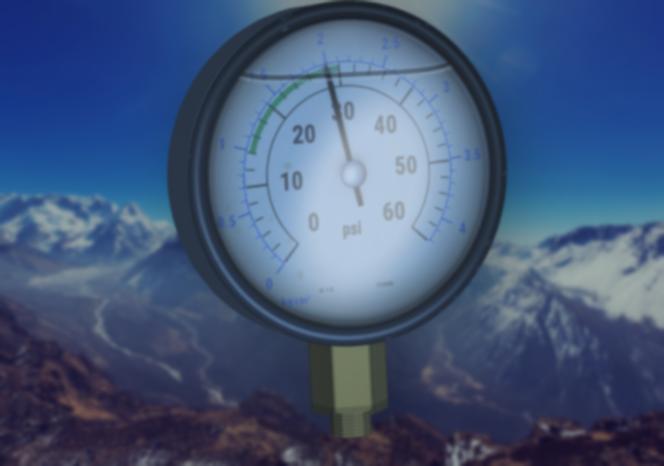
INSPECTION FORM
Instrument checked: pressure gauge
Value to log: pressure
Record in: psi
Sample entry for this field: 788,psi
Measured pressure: 28,psi
